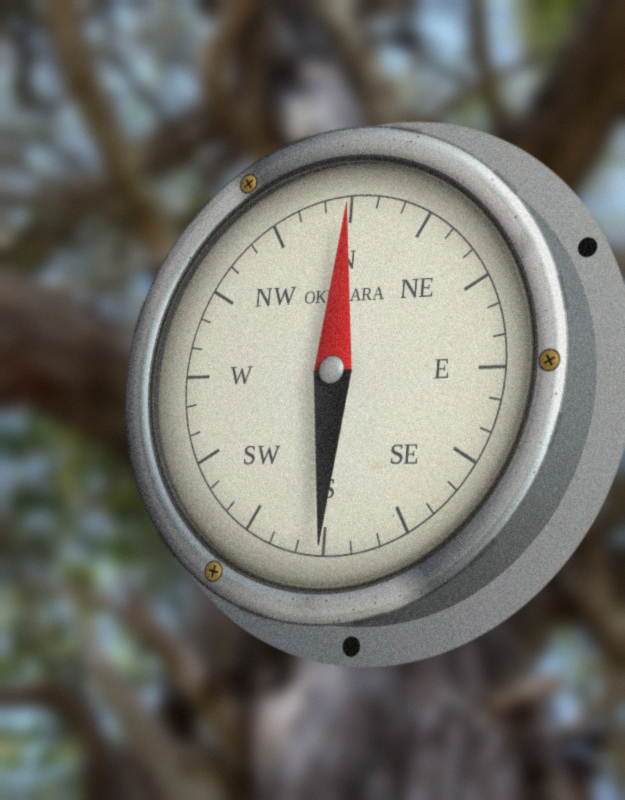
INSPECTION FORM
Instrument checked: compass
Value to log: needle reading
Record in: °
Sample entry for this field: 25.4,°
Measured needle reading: 0,°
